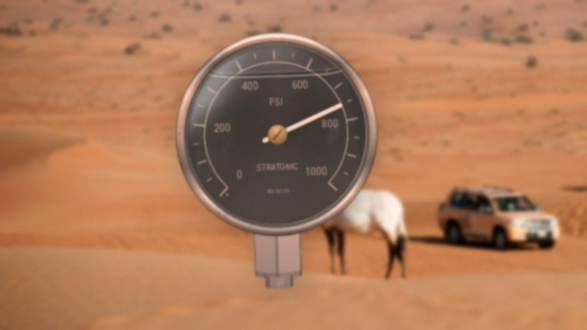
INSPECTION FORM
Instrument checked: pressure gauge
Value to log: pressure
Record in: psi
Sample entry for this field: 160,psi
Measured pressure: 750,psi
